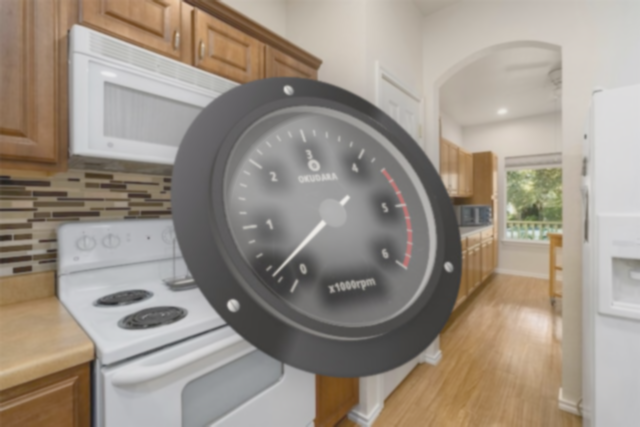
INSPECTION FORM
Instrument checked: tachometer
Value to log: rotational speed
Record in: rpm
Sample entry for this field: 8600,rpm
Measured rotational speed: 300,rpm
